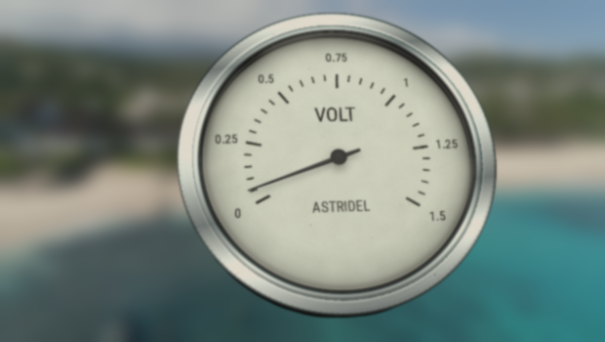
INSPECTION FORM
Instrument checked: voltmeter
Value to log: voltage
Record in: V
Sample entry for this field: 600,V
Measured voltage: 0.05,V
